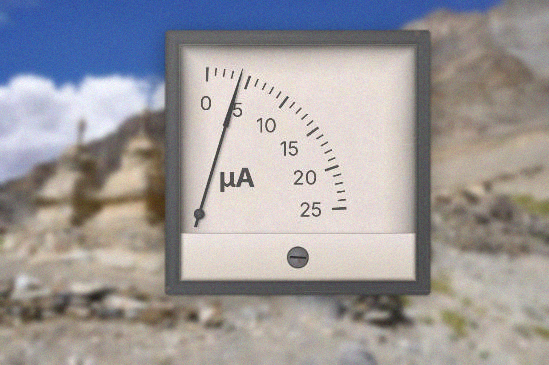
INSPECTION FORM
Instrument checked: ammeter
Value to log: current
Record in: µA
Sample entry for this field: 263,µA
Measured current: 4,µA
